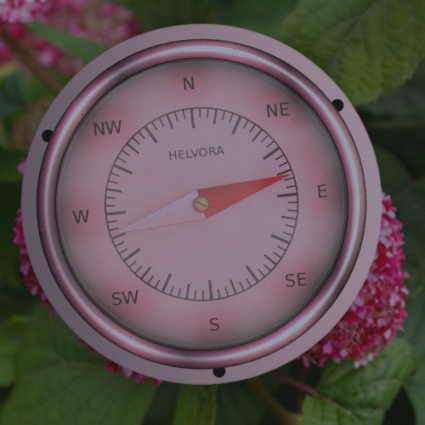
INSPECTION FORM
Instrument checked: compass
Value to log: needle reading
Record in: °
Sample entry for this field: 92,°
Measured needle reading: 77.5,°
